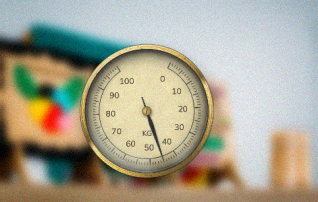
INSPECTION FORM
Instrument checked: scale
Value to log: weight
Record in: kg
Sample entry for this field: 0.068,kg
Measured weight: 45,kg
